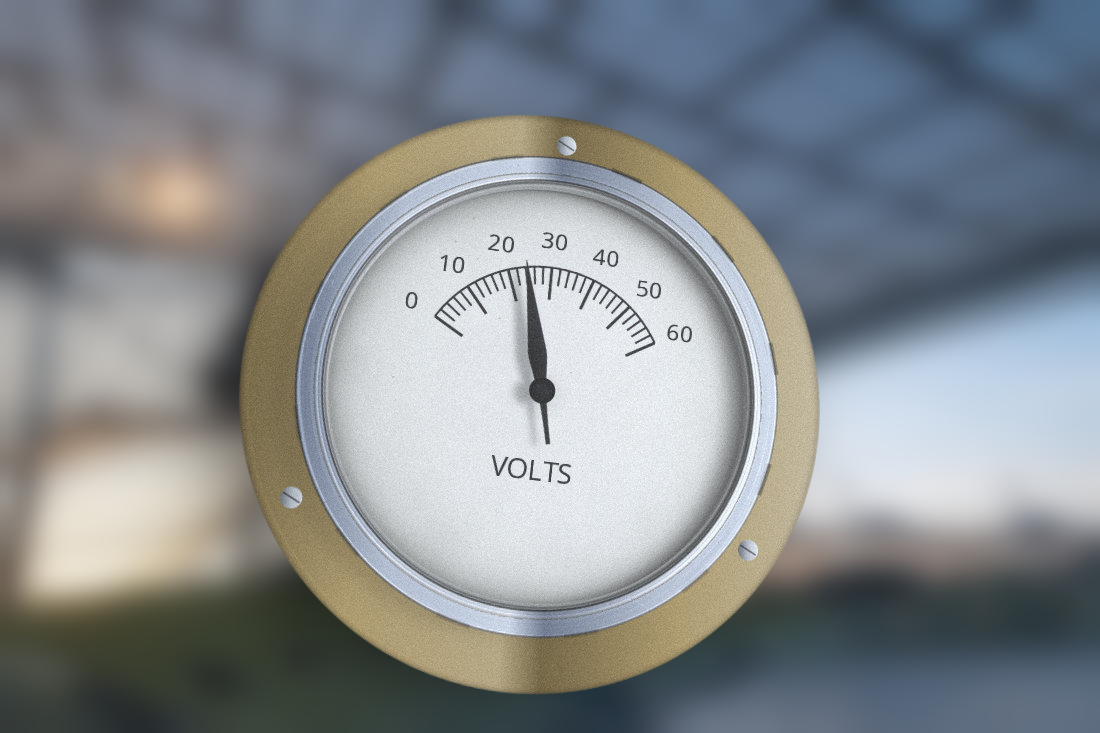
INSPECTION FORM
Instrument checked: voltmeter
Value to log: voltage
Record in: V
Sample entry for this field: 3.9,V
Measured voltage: 24,V
